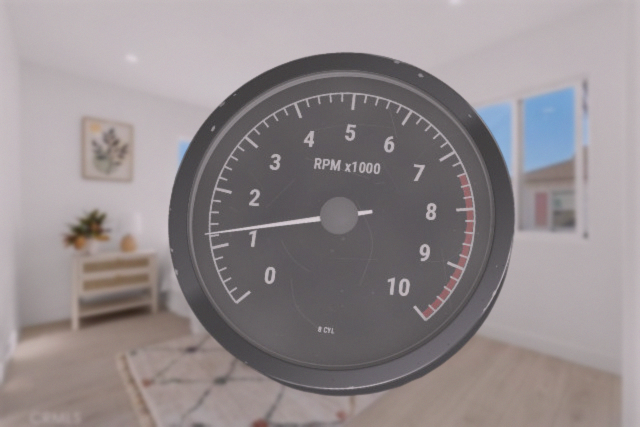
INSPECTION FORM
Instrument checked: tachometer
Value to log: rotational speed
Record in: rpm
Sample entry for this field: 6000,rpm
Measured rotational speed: 1200,rpm
